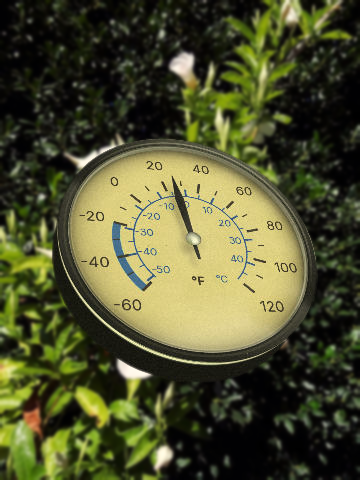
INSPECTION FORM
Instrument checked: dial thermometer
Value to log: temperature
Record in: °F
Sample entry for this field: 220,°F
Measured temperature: 25,°F
